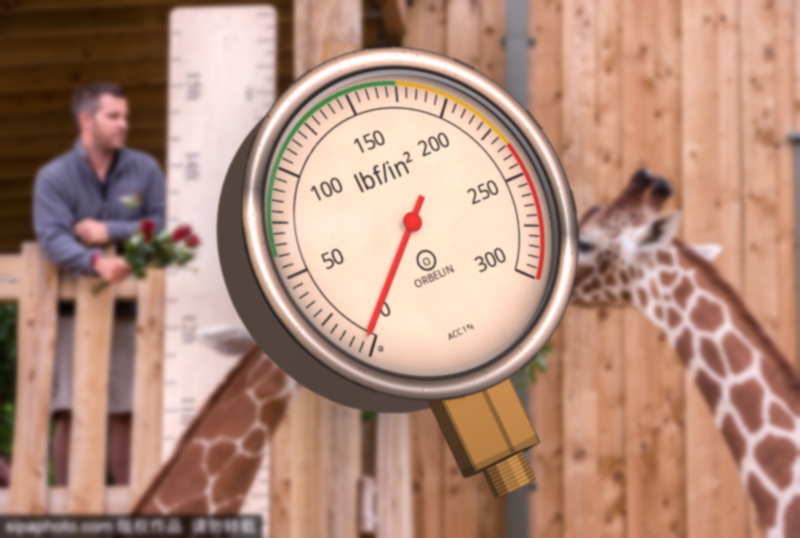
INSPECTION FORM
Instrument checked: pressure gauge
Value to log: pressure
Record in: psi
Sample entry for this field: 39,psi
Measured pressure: 5,psi
